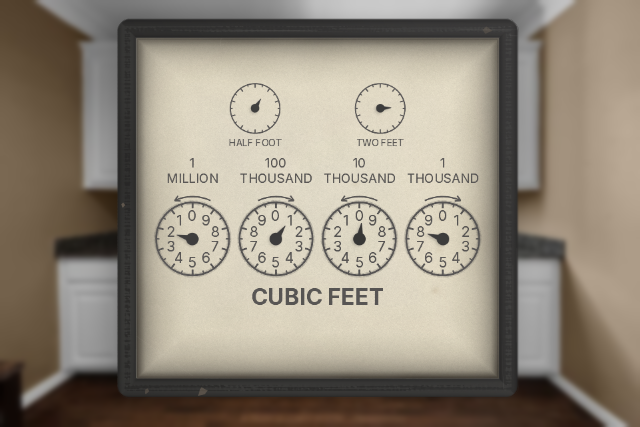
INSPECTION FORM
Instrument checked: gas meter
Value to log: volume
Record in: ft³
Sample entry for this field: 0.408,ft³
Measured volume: 209800,ft³
